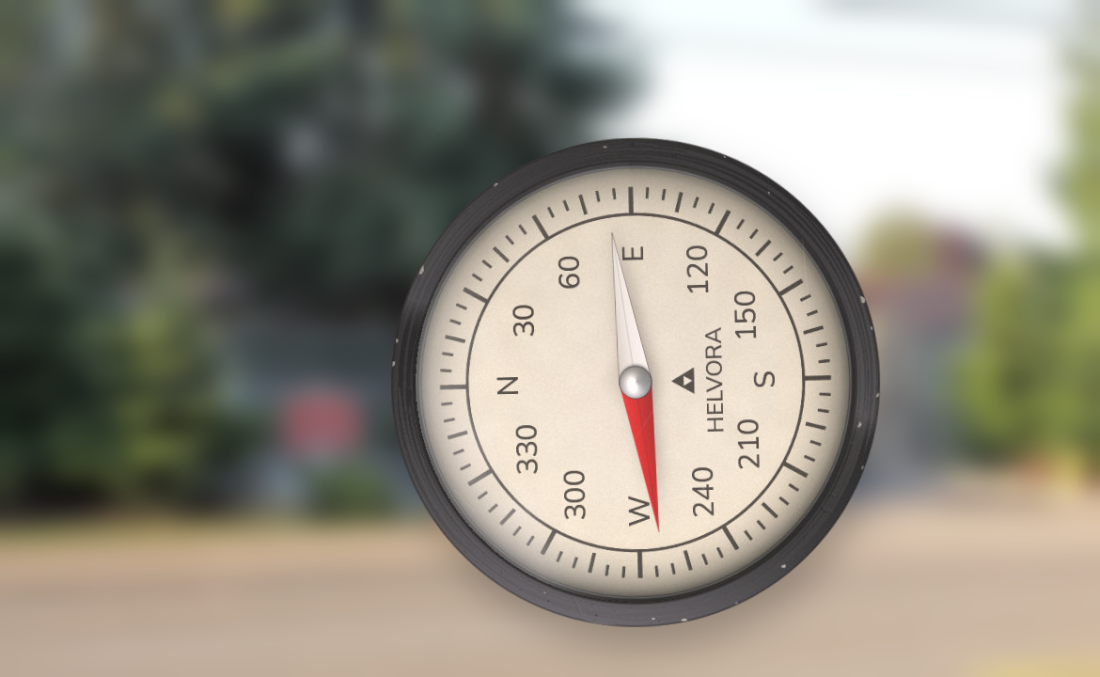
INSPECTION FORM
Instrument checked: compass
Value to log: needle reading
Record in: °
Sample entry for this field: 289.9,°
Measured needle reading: 262.5,°
